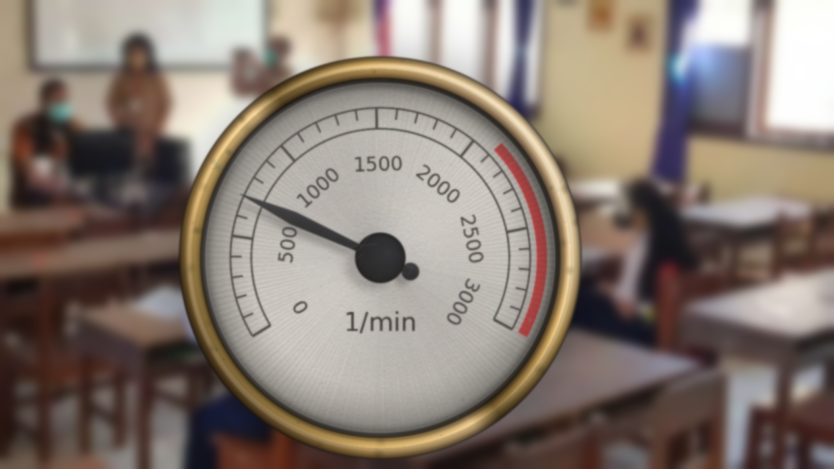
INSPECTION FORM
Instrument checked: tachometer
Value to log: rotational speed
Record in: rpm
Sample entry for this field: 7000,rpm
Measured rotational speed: 700,rpm
